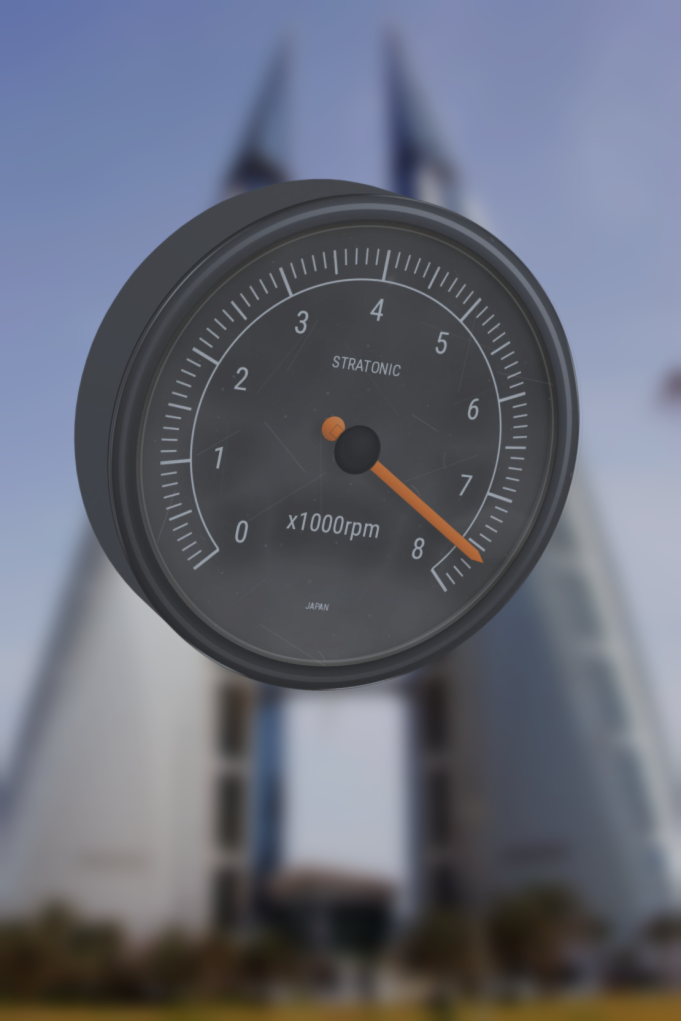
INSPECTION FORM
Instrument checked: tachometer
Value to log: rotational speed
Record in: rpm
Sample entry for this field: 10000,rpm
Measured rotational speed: 7600,rpm
